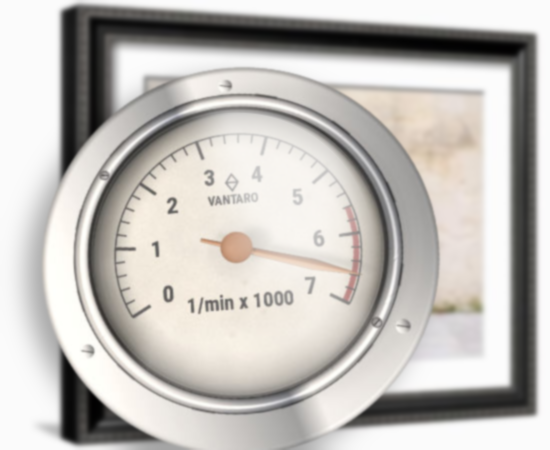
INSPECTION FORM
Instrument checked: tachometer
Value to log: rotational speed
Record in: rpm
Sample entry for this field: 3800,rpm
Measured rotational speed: 6600,rpm
